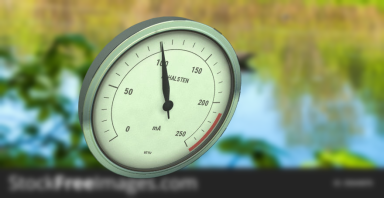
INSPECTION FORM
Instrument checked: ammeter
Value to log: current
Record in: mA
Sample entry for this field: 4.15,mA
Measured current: 100,mA
